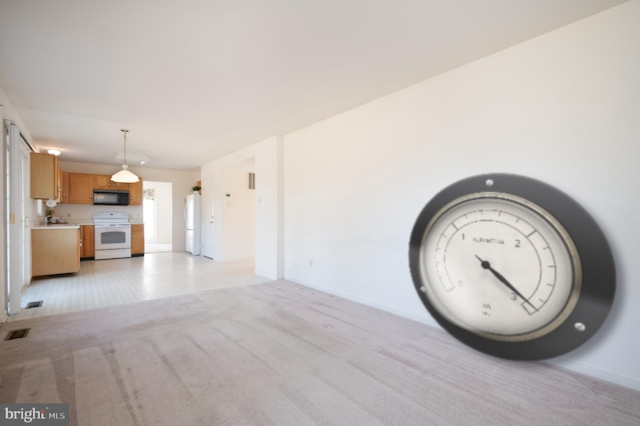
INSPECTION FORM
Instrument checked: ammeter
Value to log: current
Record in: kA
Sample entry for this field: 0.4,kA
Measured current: 2.9,kA
